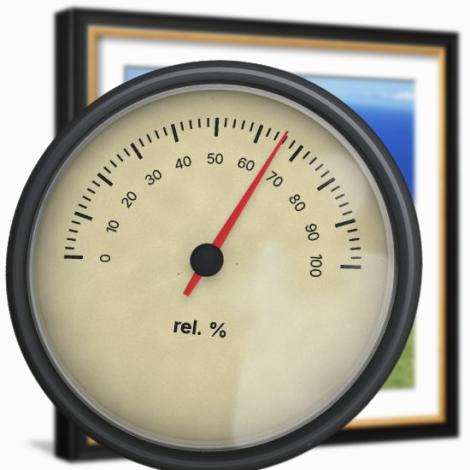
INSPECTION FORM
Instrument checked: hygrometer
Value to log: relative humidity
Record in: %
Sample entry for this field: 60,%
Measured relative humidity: 66,%
